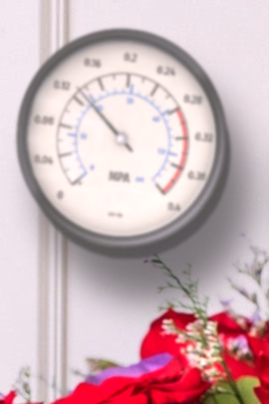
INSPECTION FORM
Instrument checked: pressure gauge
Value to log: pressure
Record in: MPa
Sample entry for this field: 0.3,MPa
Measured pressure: 0.13,MPa
